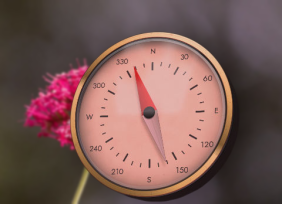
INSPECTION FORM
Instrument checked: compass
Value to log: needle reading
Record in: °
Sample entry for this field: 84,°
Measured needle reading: 340,°
